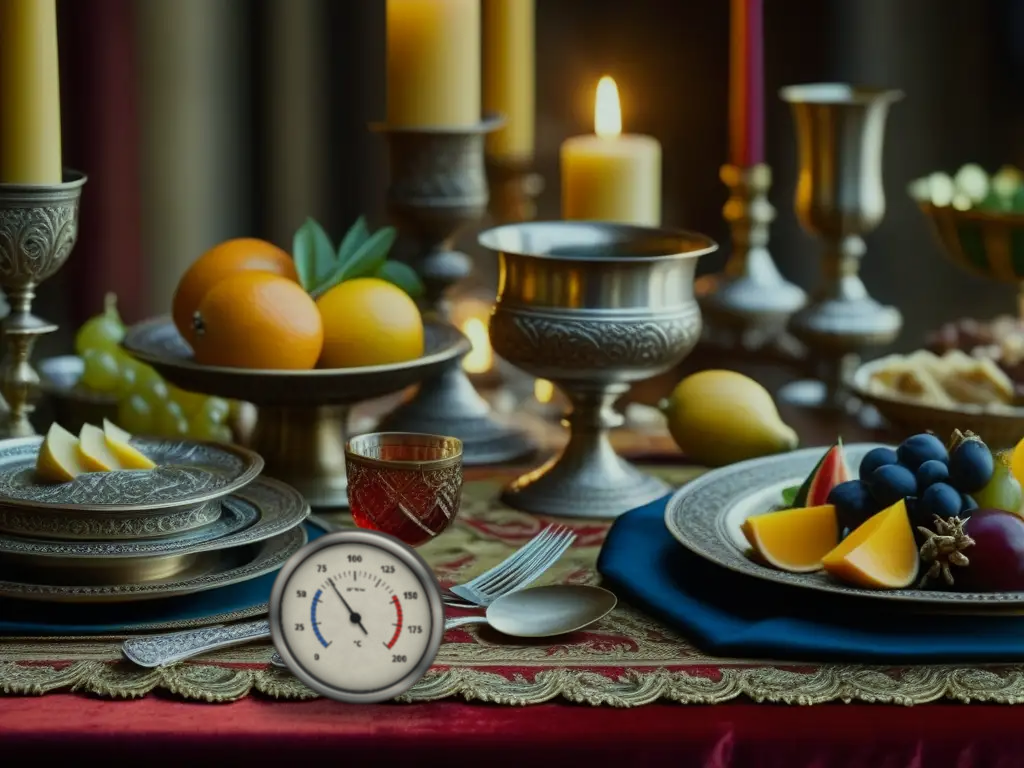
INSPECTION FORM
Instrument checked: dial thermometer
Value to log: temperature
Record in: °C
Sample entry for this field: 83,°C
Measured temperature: 75,°C
